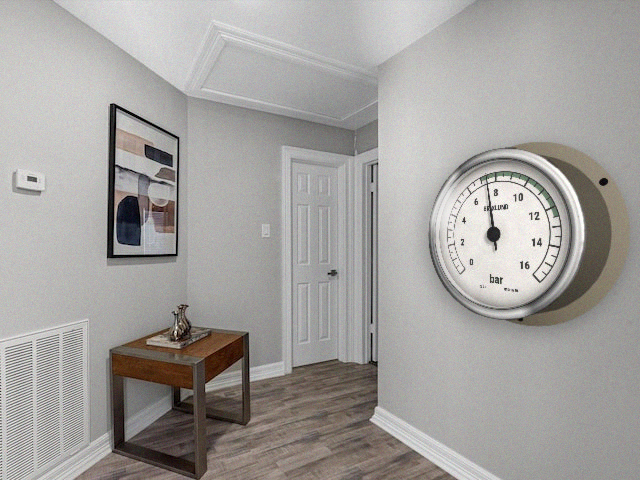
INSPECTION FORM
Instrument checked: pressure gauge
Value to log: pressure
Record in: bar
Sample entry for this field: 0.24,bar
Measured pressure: 7.5,bar
